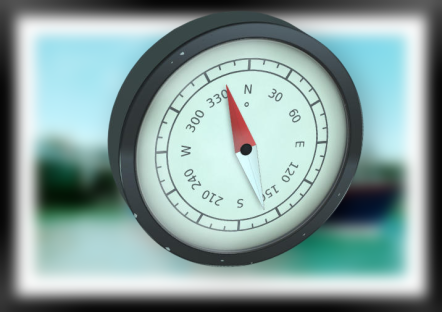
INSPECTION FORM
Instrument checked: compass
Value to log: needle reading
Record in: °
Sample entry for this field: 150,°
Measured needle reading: 340,°
